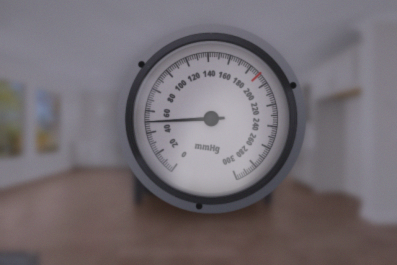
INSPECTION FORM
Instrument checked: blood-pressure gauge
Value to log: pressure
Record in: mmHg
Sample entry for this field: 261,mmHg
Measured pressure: 50,mmHg
